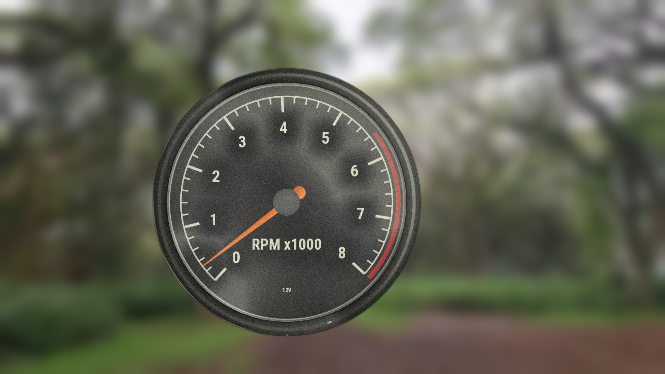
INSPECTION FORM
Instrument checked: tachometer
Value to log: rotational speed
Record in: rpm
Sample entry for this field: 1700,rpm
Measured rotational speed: 300,rpm
